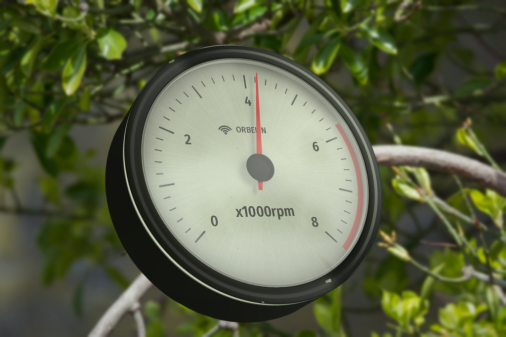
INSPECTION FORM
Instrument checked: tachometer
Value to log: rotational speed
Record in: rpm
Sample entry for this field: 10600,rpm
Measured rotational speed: 4200,rpm
